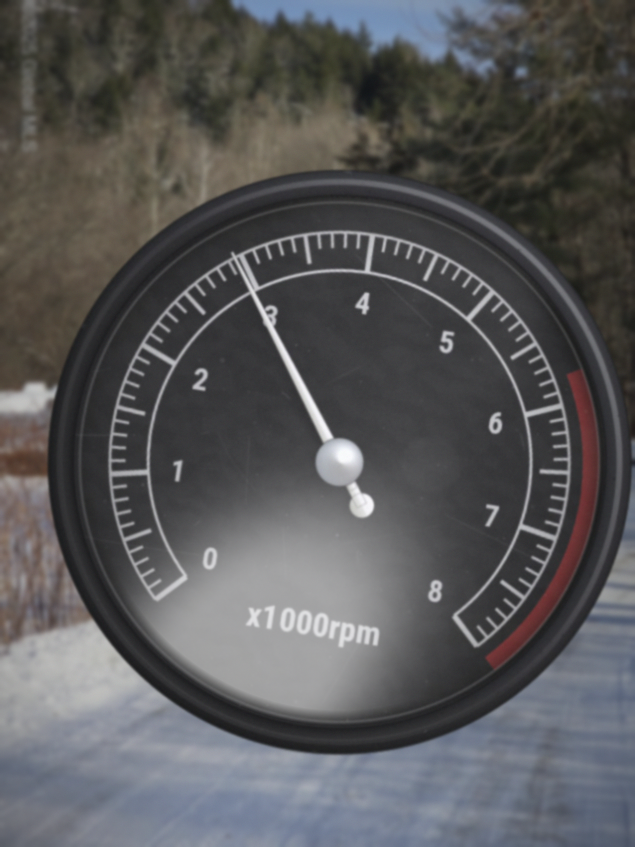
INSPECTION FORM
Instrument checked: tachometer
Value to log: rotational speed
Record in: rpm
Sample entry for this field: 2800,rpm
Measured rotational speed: 2950,rpm
